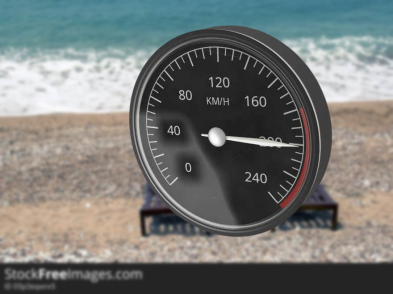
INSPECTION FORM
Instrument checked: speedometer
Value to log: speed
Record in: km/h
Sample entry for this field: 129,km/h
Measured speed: 200,km/h
